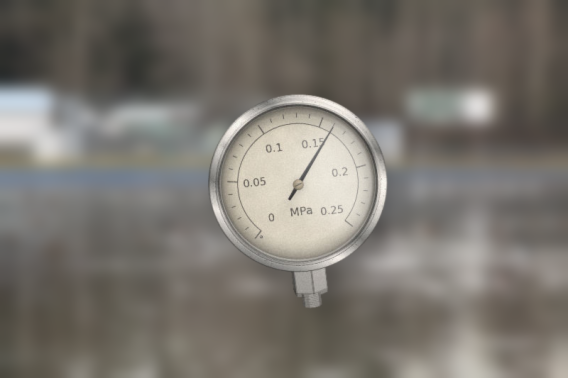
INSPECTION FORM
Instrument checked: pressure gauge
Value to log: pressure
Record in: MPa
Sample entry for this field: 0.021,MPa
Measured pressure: 0.16,MPa
